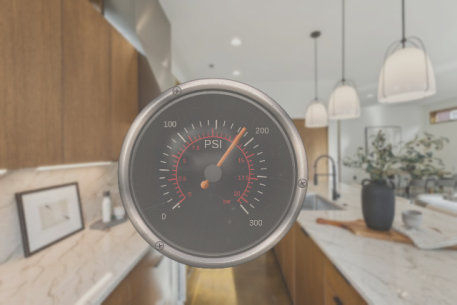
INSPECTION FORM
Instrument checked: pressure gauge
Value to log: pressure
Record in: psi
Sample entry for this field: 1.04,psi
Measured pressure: 185,psi
